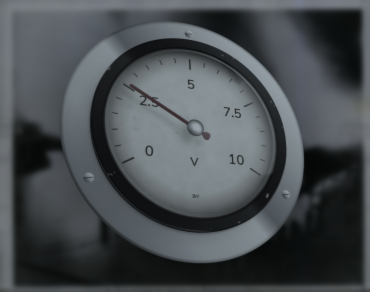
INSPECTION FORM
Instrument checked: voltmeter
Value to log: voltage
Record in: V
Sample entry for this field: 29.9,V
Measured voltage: 2.5,V
